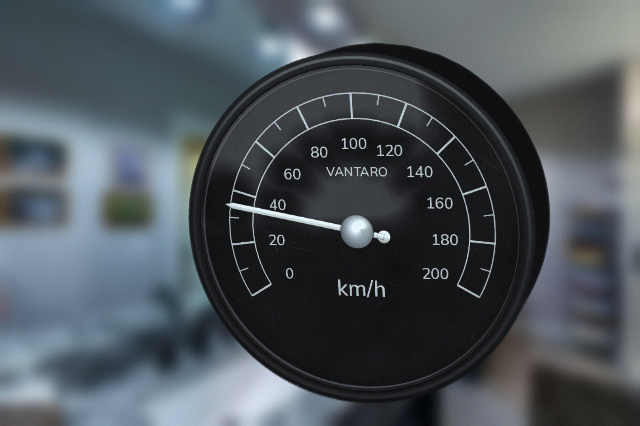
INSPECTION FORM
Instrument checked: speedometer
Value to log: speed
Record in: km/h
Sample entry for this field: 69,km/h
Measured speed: 35,km/h
